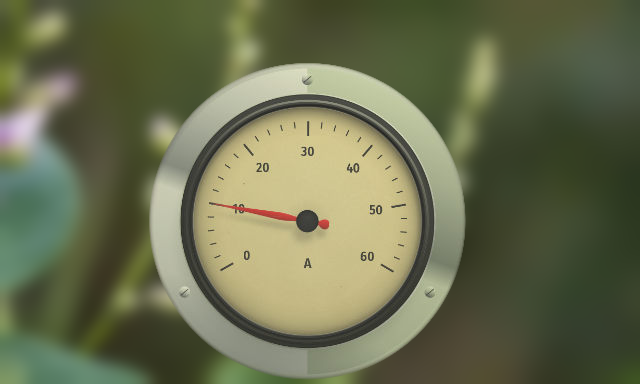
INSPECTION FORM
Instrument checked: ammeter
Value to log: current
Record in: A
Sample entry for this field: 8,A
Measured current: 10,A
